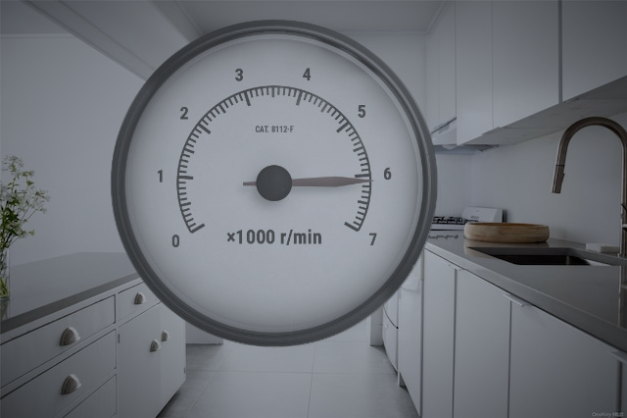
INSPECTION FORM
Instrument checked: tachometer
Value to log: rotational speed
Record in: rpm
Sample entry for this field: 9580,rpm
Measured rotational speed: 6100,rpm
